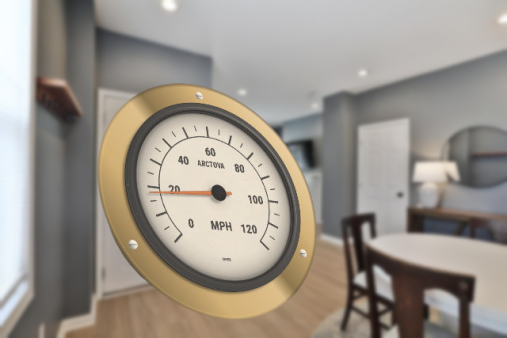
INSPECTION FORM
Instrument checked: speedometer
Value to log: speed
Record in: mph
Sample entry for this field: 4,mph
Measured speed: 17.5,mph
